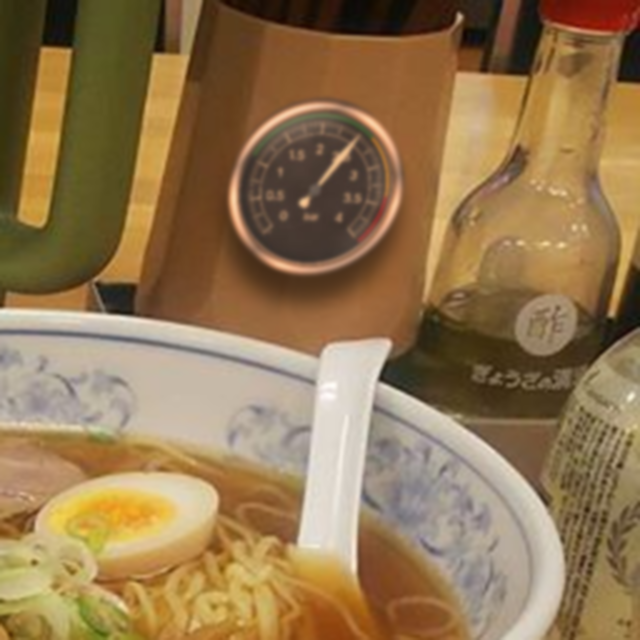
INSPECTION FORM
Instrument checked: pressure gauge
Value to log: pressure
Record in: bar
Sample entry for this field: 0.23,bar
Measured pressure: 2.5,bar
